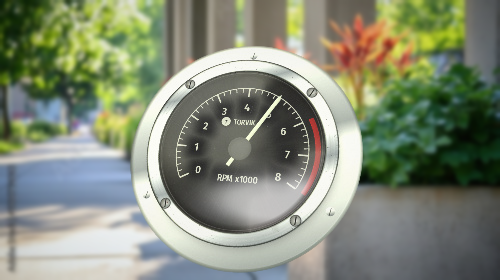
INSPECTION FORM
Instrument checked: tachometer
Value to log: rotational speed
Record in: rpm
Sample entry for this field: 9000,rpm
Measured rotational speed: 5000,rpm
